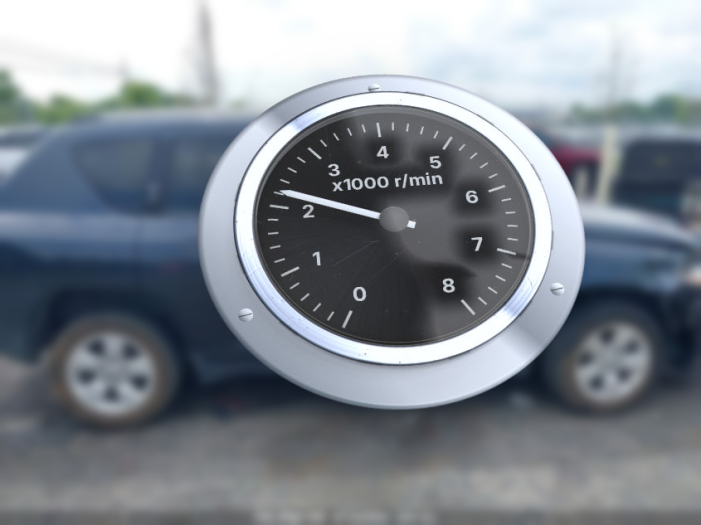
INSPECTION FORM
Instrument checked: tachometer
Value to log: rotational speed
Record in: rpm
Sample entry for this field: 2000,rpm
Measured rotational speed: 2200,rpm
